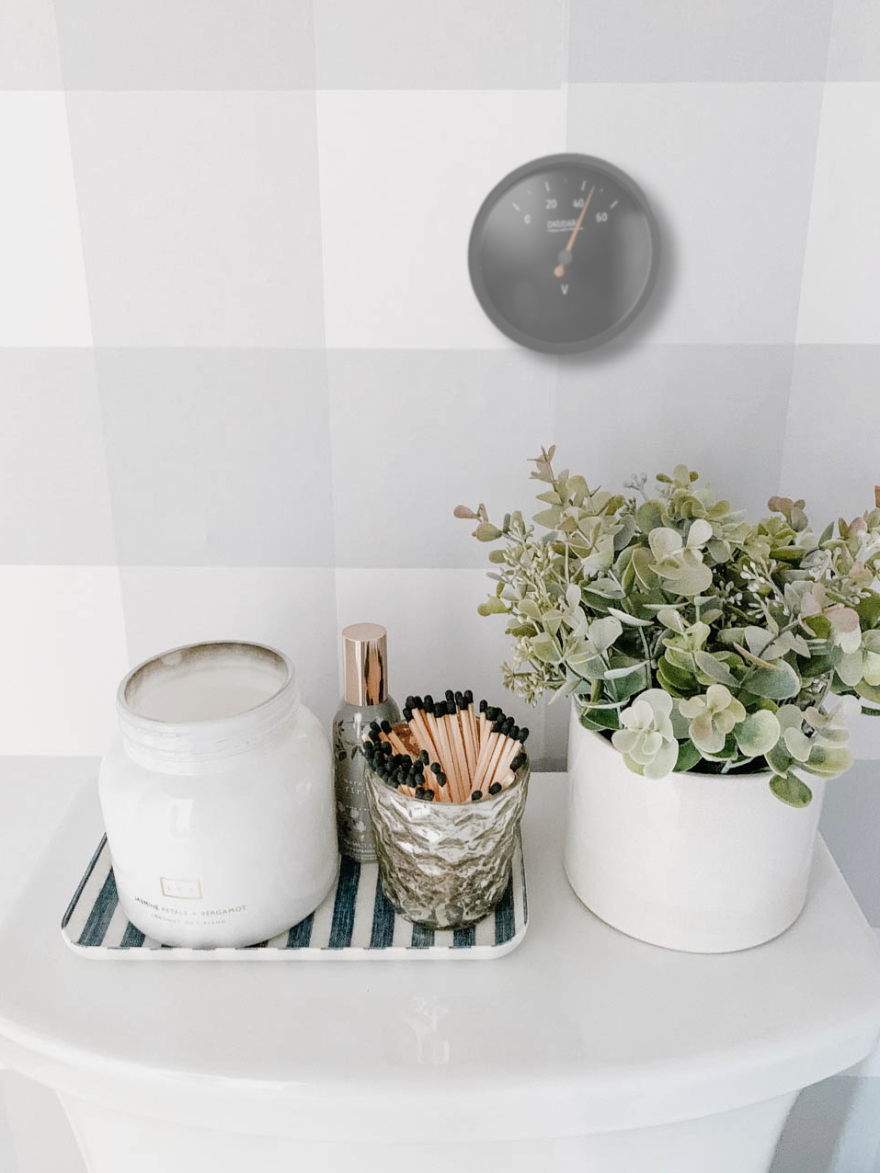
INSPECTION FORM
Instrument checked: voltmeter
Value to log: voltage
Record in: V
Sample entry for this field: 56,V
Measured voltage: 45,V
